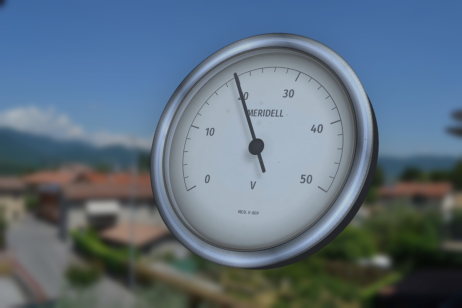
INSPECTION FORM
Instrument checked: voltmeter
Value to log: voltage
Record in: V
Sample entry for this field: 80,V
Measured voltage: 20,V
